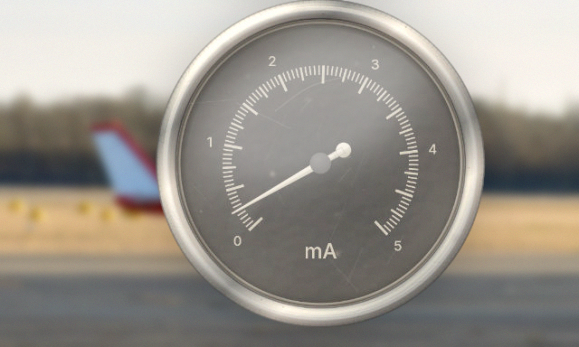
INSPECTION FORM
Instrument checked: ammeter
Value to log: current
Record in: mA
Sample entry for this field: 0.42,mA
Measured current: 0.25,mA
